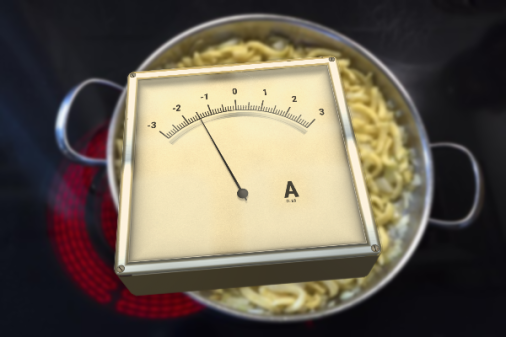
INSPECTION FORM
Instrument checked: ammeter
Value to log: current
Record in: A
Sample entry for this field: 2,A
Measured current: -1.5,A
